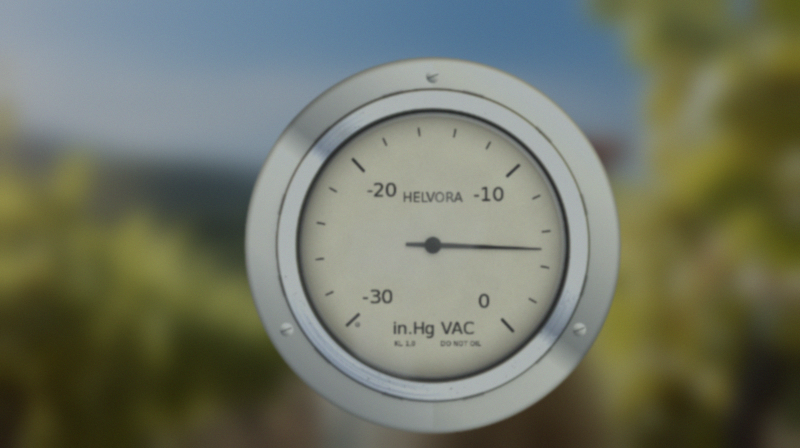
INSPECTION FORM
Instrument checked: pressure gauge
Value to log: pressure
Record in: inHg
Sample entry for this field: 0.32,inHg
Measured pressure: -5,inHg
